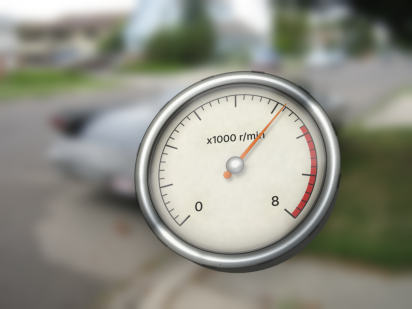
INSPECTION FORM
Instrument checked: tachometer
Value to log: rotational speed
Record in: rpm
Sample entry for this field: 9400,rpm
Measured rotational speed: 5200,rpm
